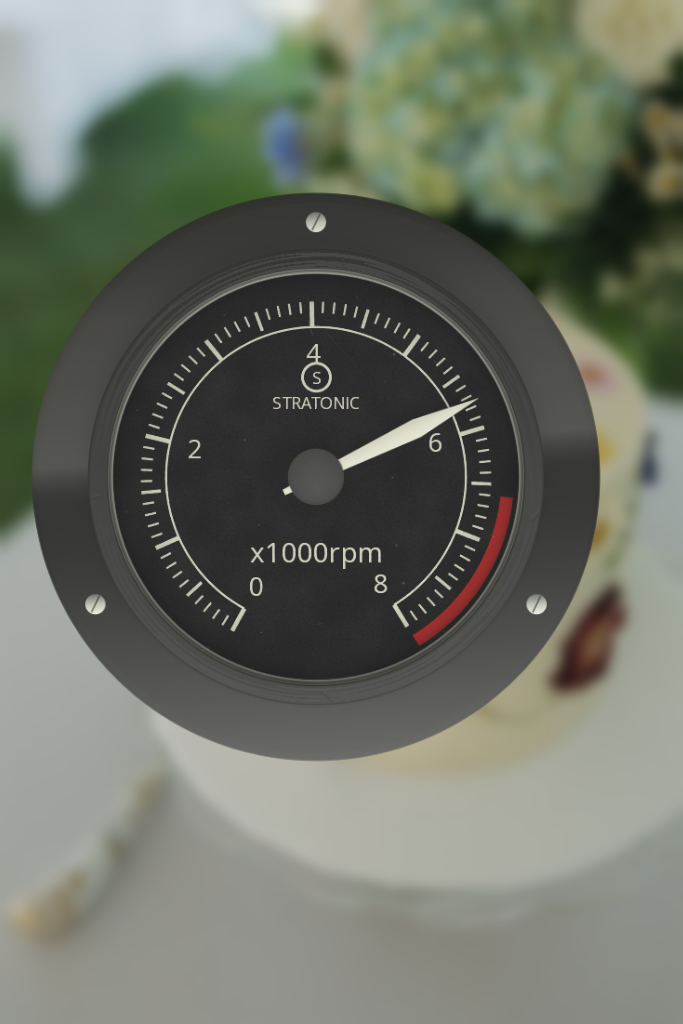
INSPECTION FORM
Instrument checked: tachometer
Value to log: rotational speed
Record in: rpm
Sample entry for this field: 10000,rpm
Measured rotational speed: 5750,rpm
